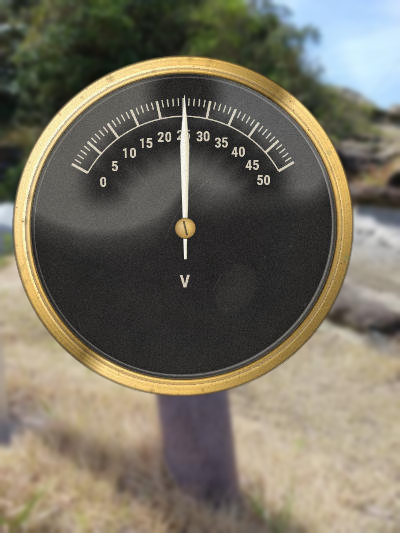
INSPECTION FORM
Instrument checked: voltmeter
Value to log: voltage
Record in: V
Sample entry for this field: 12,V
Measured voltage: 25,V
